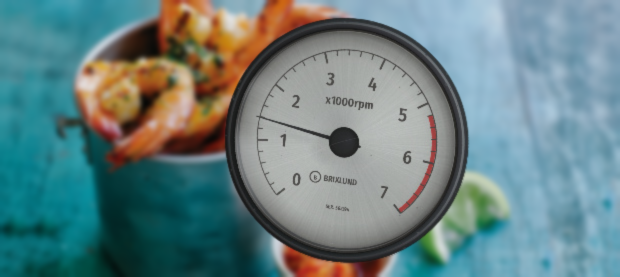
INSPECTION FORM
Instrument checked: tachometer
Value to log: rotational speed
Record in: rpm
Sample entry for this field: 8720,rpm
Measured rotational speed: 1400,rpm
